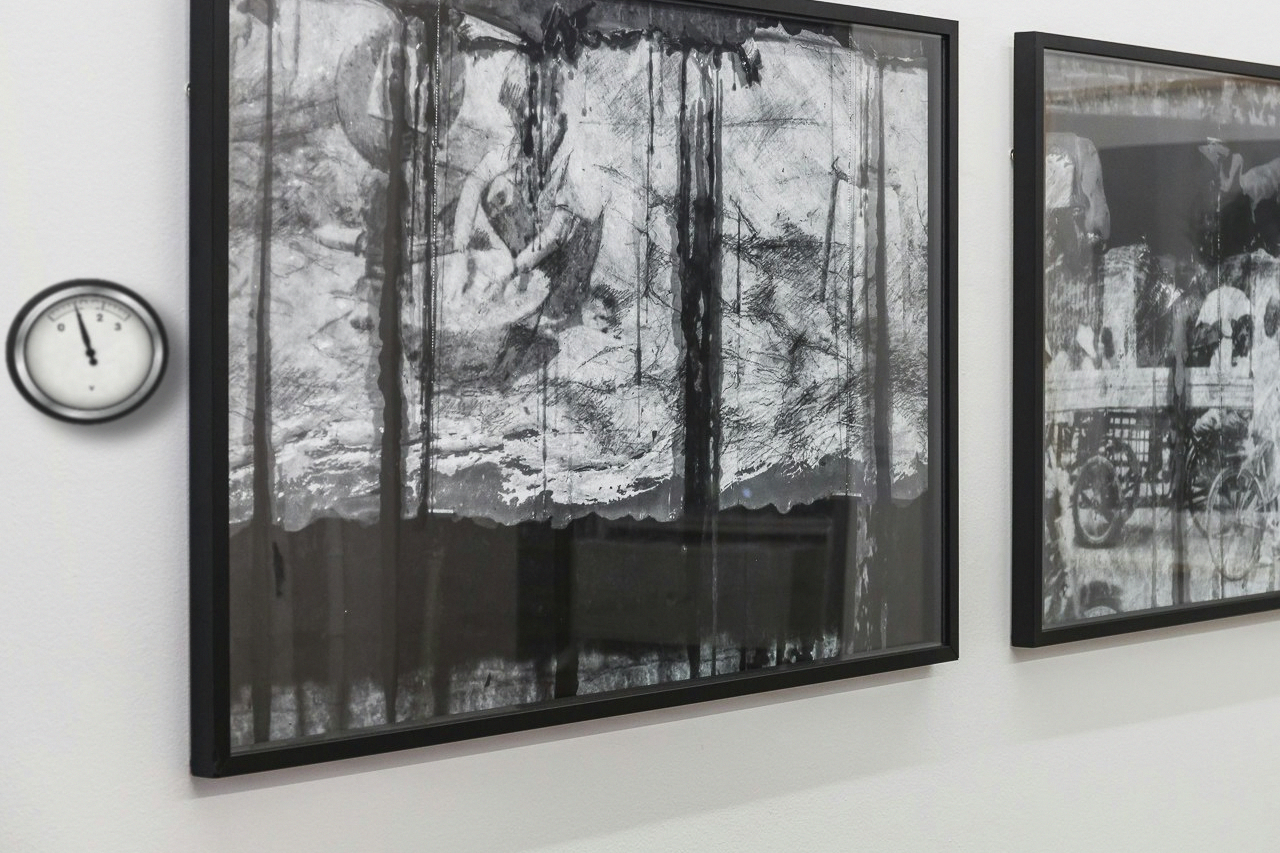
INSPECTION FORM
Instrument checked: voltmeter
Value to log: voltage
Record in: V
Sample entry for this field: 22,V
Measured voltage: 1,V
